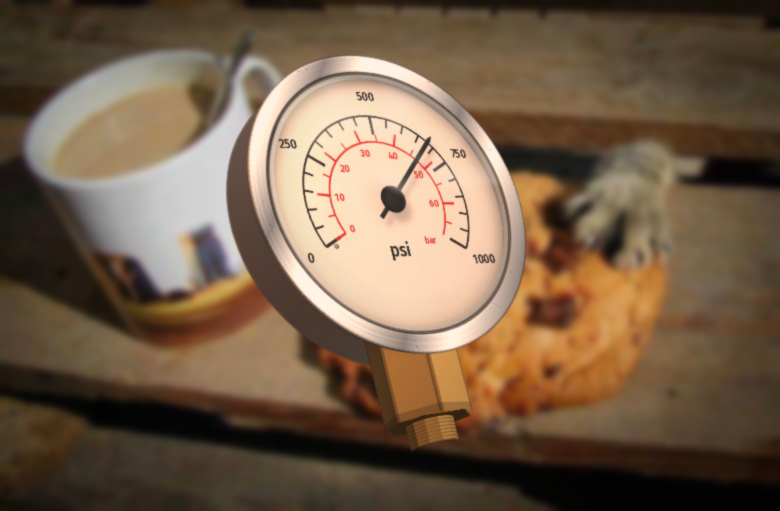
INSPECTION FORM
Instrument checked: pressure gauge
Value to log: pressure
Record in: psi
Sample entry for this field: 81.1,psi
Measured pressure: 675,psi
